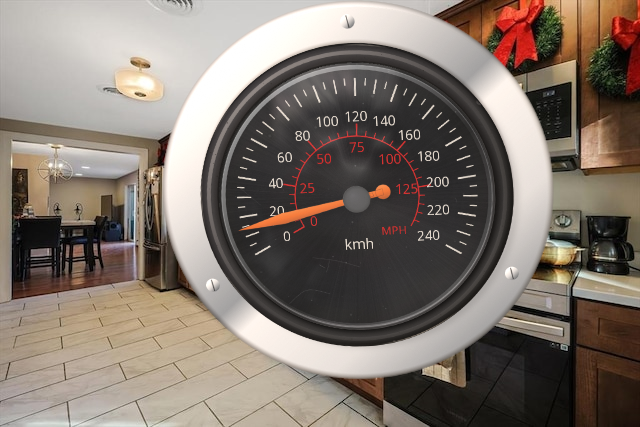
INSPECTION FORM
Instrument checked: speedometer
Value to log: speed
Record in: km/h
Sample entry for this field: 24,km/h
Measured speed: 15,km/h
